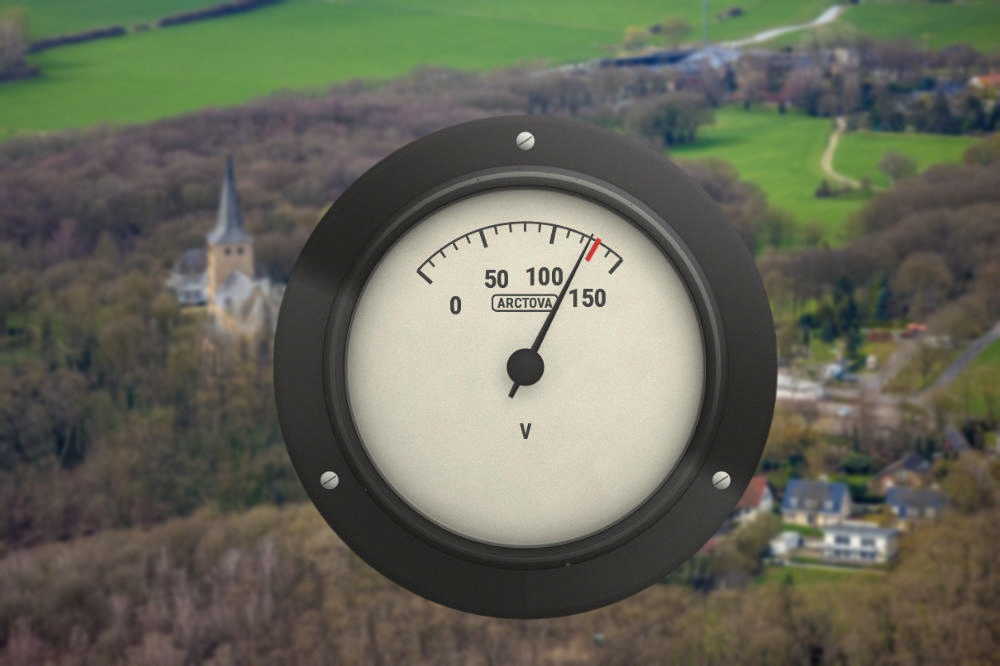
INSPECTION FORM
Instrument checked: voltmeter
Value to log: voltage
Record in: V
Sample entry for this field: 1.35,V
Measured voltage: 125,V
